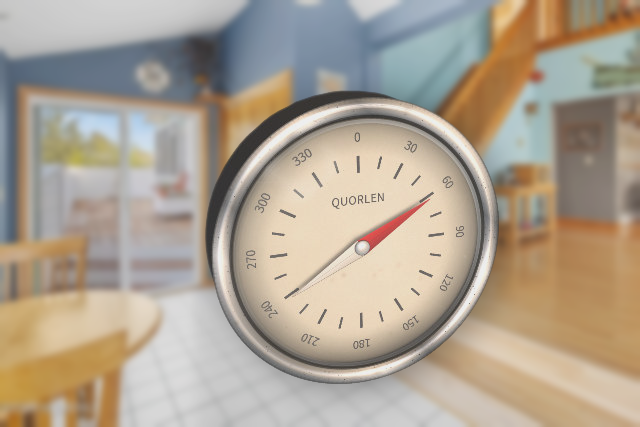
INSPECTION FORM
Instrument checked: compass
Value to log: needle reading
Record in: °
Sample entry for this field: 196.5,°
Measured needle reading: 60,°
